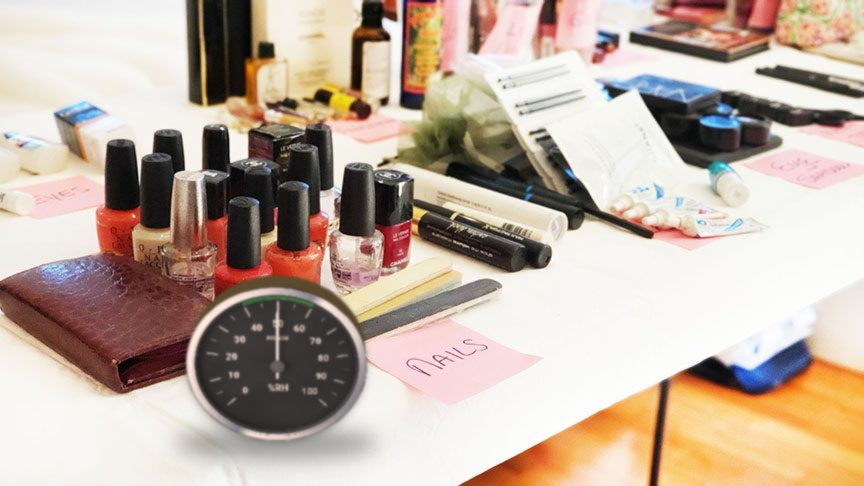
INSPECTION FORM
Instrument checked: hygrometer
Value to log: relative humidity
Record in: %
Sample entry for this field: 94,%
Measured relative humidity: 50,%
